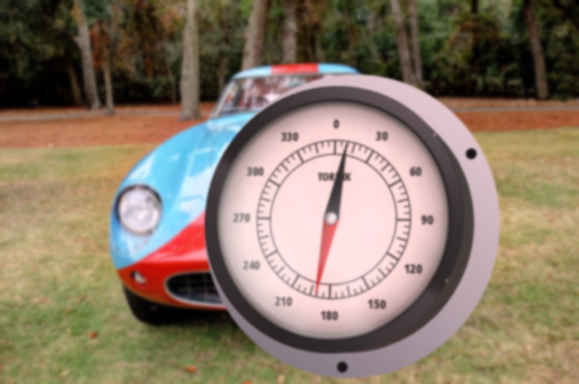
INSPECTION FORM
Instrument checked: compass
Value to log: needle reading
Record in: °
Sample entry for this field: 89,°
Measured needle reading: 190,°
